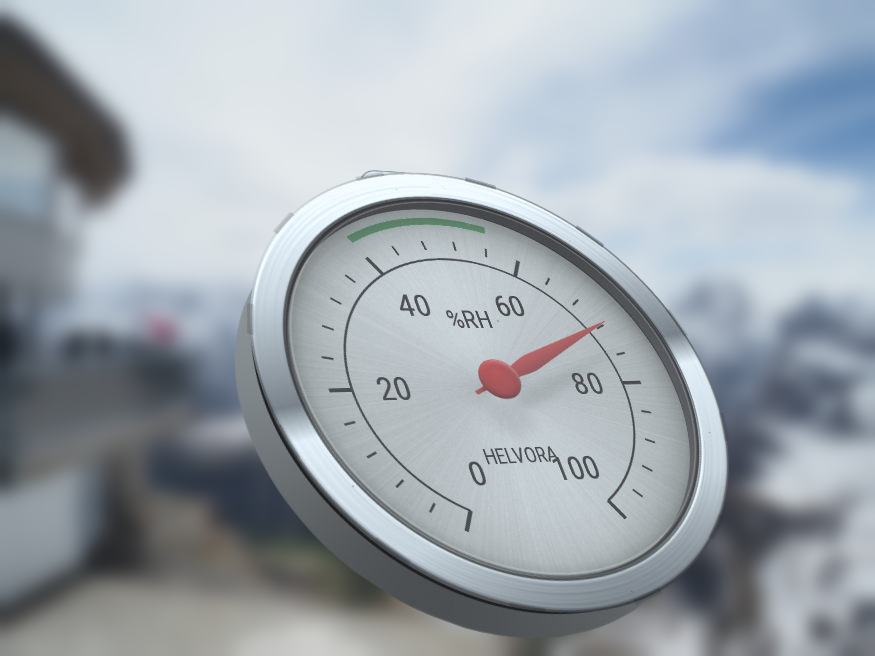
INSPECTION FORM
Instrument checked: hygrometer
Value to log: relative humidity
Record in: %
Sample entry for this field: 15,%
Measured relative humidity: 72,%
